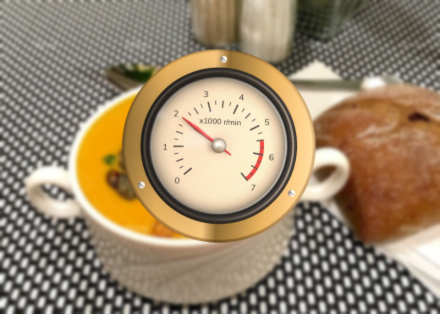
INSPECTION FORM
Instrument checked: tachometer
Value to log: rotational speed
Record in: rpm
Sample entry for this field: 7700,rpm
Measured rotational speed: 2000,rpm
